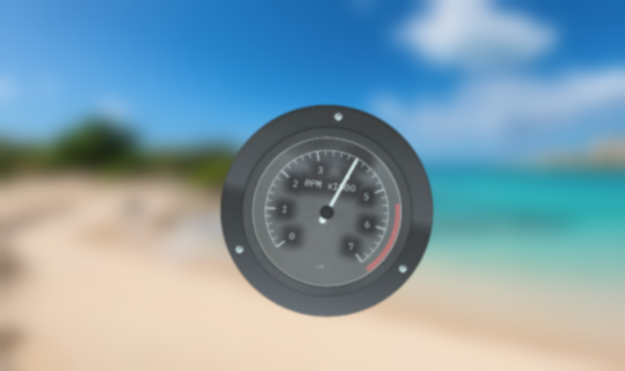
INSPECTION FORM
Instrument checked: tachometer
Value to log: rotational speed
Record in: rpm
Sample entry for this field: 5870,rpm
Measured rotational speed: 4000,rpm
